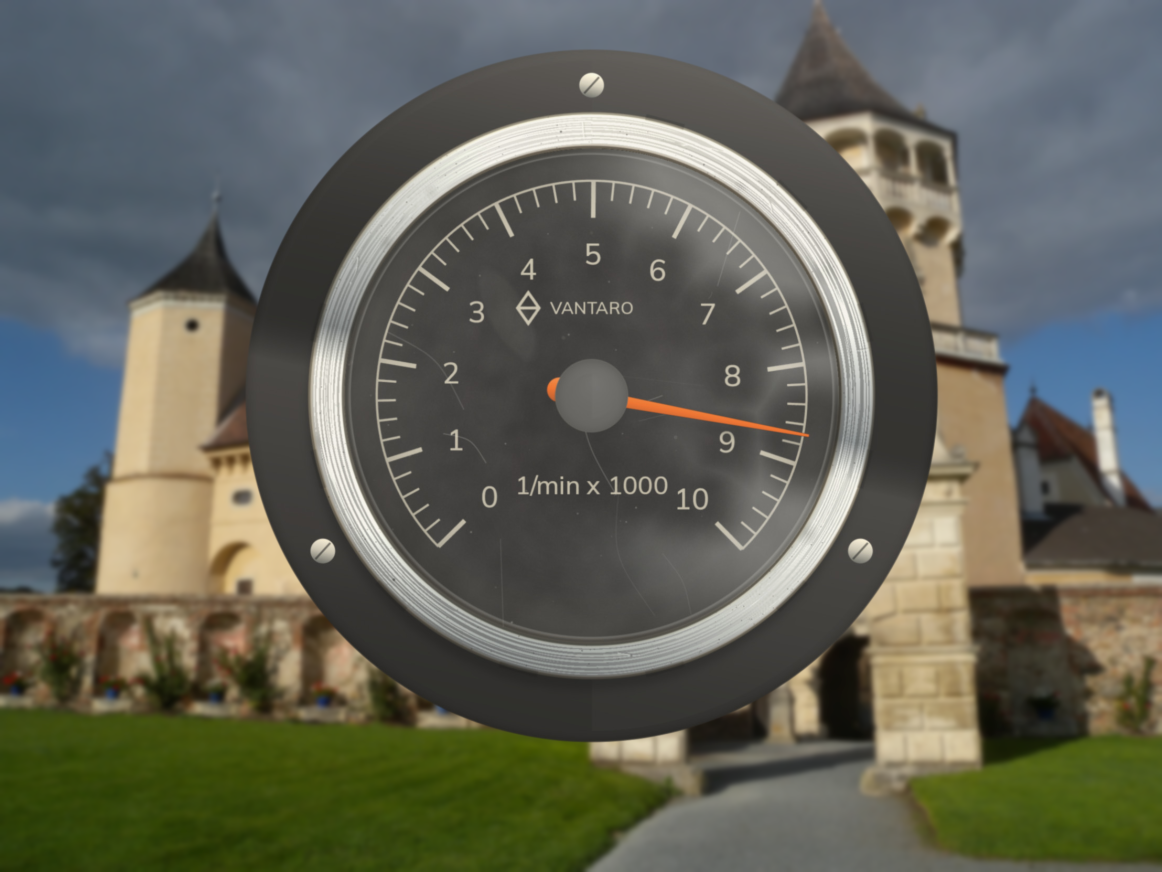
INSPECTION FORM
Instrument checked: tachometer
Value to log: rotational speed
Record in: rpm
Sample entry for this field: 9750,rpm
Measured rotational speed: 8700,rpm
